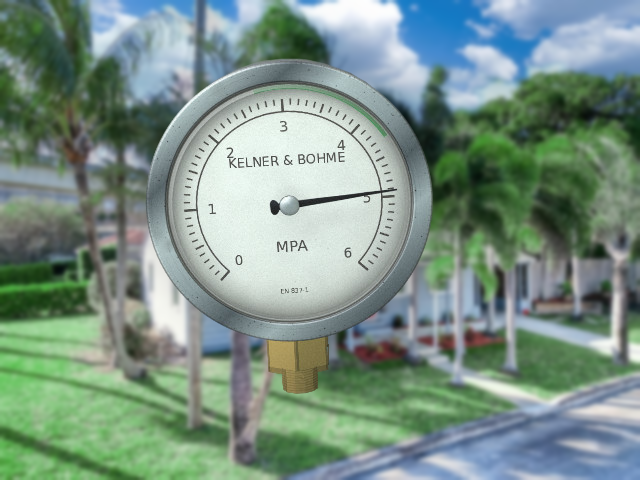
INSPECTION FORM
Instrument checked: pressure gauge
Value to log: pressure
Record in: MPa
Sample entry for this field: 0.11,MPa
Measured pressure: 4.9,MPa
